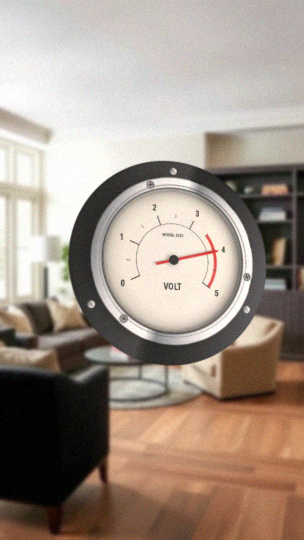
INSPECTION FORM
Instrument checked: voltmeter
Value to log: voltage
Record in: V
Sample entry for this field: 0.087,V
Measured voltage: 4,V
